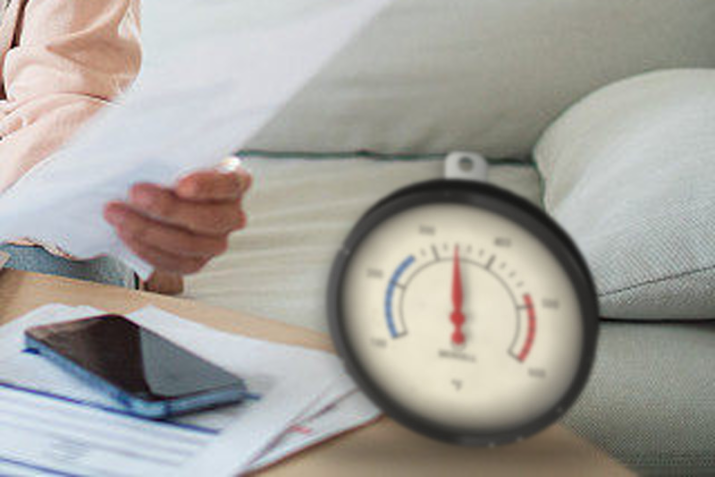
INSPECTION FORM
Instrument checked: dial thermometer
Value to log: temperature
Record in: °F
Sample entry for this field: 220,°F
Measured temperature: 340,°F
